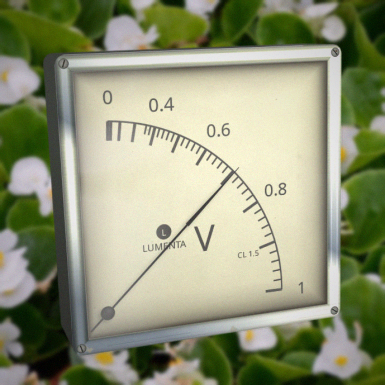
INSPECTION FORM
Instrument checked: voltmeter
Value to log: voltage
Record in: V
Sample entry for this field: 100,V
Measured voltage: 0.7,V
